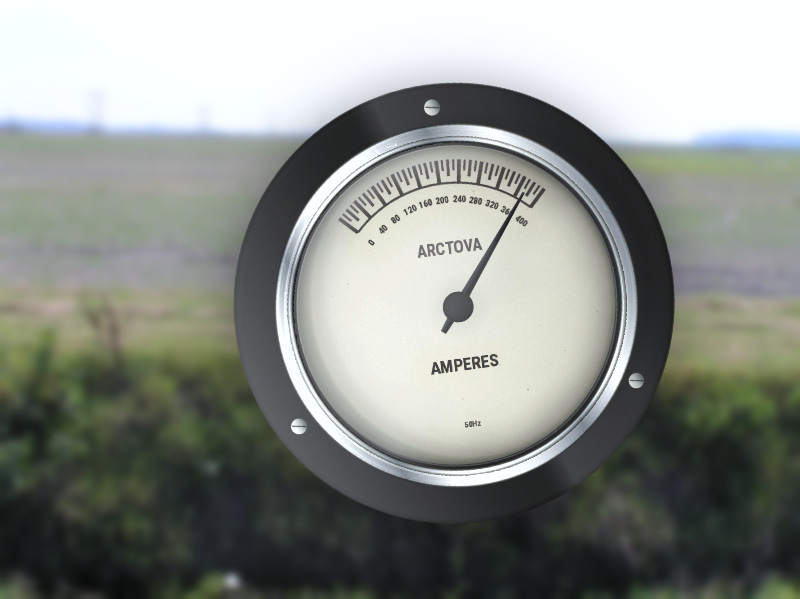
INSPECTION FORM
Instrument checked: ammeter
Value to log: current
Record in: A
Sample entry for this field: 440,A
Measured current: 370,A
